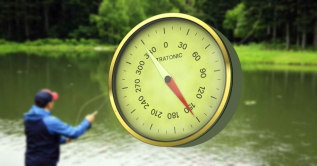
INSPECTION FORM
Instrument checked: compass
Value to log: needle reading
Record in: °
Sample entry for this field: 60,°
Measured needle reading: 150,°
